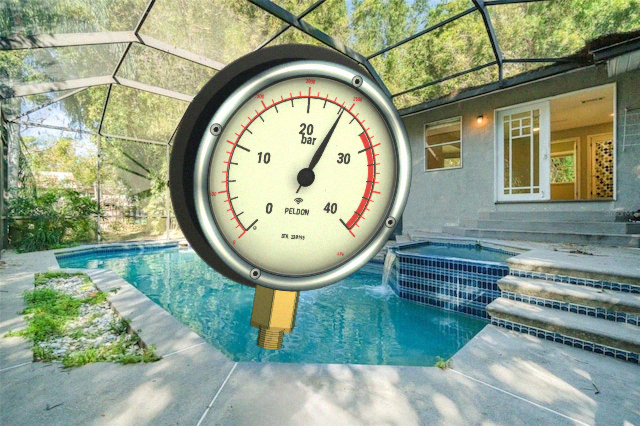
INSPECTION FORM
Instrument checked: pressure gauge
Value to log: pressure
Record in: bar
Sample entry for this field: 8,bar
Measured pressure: 24,bar
